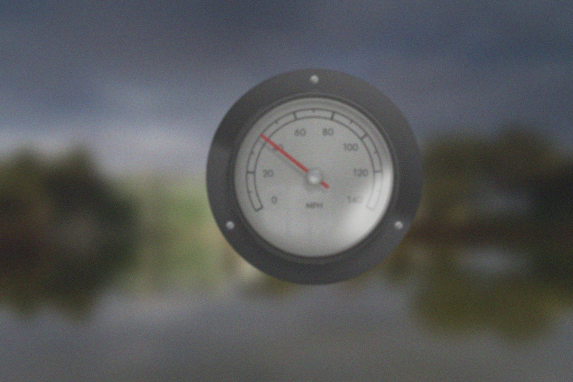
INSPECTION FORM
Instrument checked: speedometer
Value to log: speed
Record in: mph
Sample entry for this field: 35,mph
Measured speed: 40,mph
